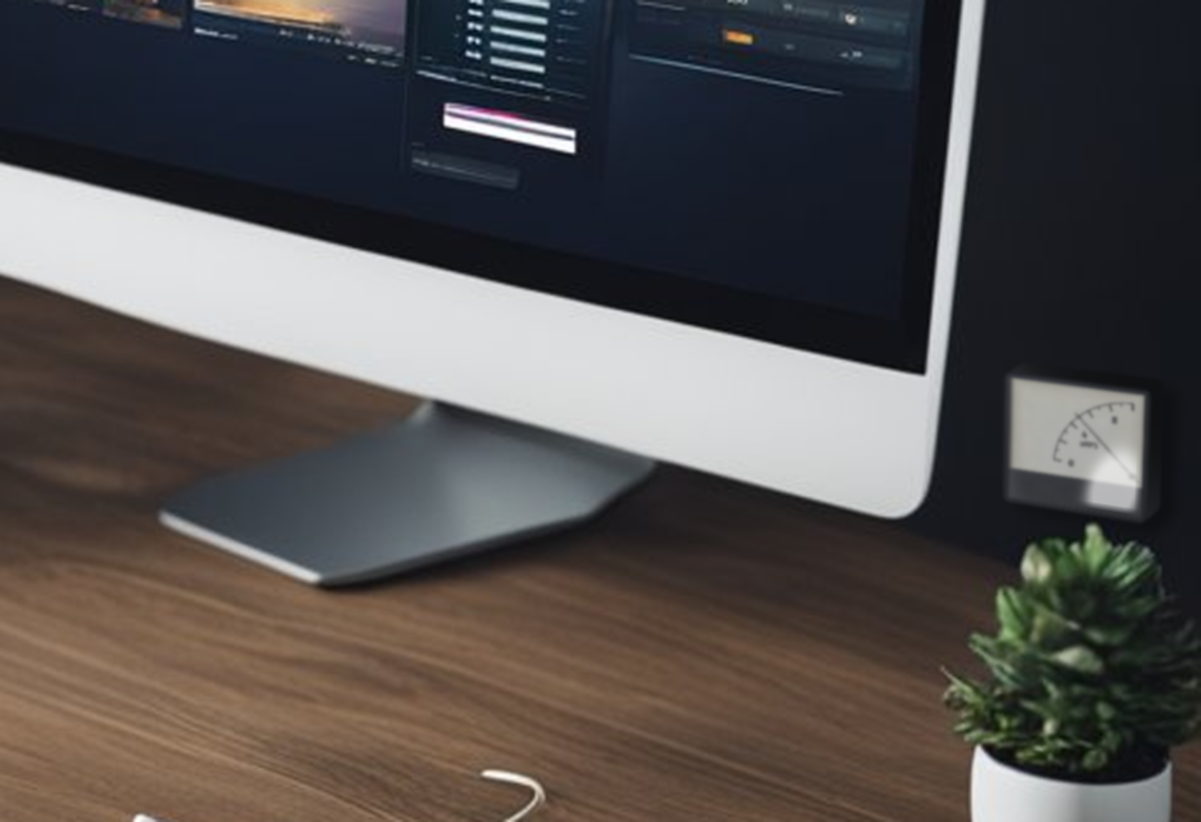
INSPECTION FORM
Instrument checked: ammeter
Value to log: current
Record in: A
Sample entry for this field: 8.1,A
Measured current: 5,A
